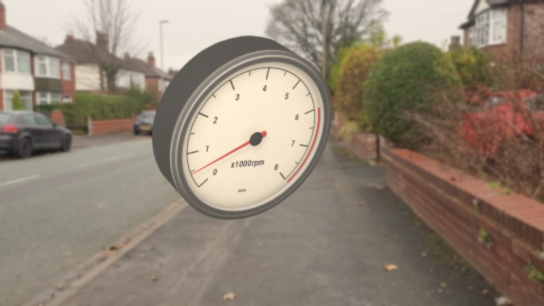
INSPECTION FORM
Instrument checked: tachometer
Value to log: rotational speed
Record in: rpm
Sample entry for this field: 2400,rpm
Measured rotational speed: 500,rpm
